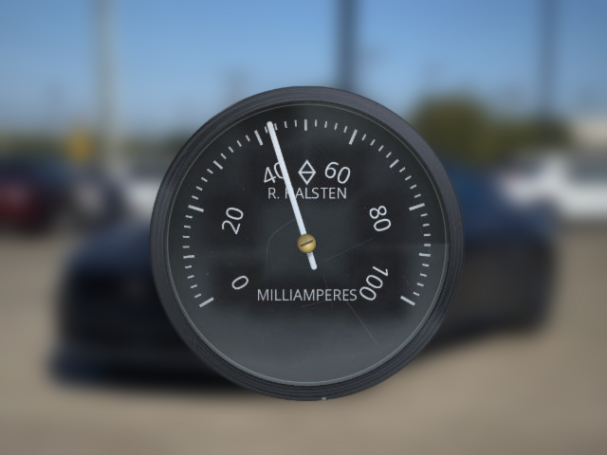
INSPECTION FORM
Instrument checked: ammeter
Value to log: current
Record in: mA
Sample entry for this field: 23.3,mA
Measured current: 43,mA
